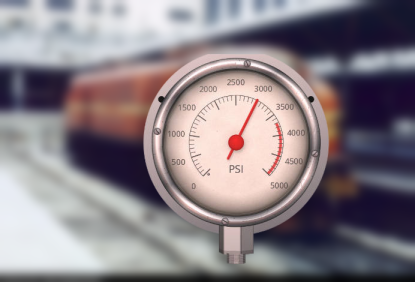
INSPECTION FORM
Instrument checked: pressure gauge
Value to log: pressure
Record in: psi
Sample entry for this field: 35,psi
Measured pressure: 3000,psi
